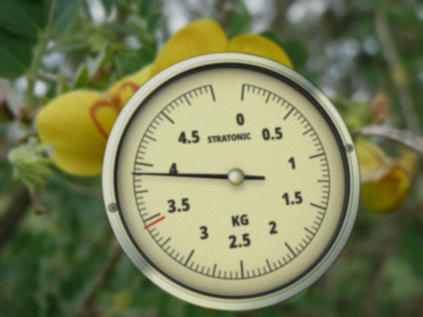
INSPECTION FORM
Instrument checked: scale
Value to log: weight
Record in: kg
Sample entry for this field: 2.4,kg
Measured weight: 3.9,kg
